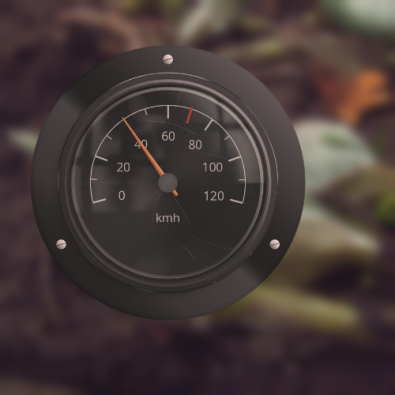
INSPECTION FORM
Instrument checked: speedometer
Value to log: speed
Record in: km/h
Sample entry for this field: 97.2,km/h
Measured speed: 40,km/h
